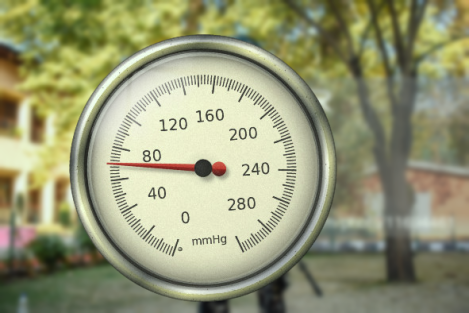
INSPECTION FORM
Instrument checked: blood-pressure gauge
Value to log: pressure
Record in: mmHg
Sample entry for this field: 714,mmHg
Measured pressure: 70,mmHg
